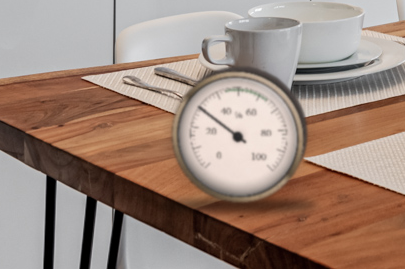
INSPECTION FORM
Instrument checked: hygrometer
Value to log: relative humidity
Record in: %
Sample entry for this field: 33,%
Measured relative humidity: 30,%
